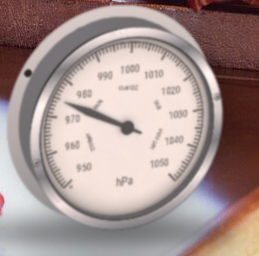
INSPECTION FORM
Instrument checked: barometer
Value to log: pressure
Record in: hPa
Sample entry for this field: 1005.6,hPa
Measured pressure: 975,hPa
